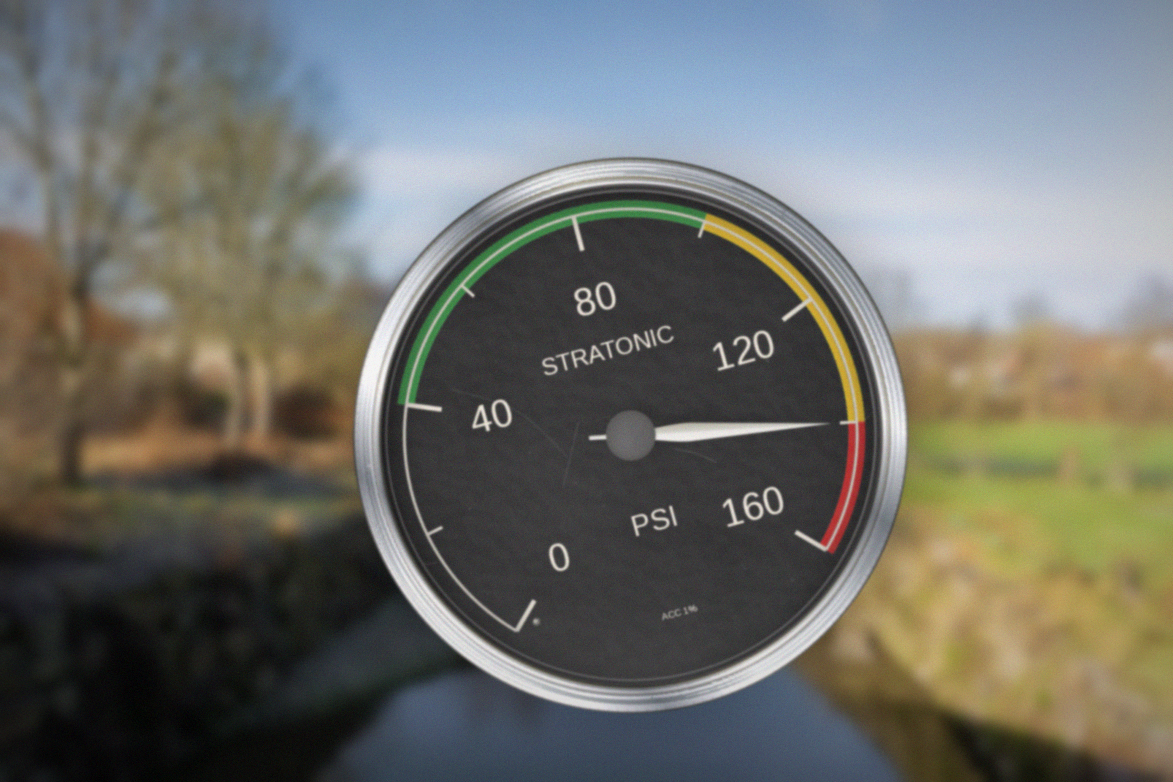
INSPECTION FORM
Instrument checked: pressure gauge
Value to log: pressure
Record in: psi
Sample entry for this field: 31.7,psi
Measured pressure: 140,psi
